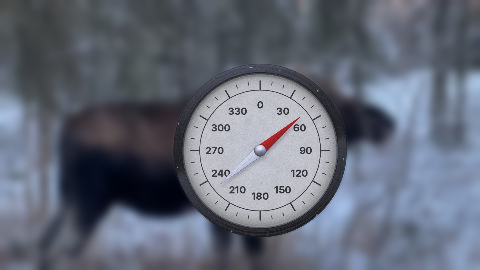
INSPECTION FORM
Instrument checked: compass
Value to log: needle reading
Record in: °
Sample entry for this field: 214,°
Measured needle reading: 50,°
